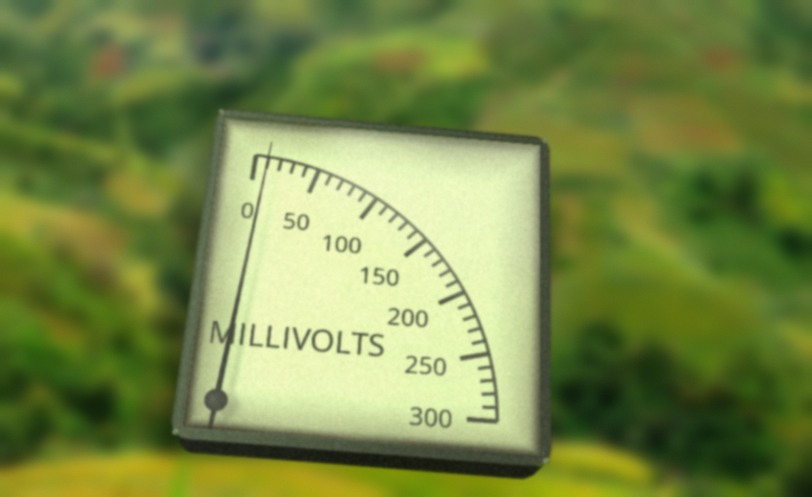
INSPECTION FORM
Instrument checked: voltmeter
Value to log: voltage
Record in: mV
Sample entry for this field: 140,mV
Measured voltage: 10,mV
